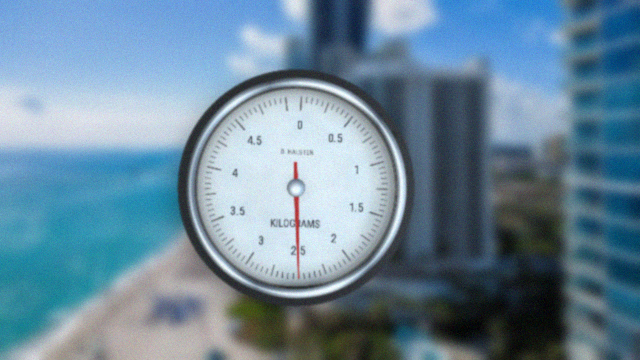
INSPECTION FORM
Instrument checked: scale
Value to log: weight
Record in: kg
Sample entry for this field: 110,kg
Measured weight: 2.5,kg
